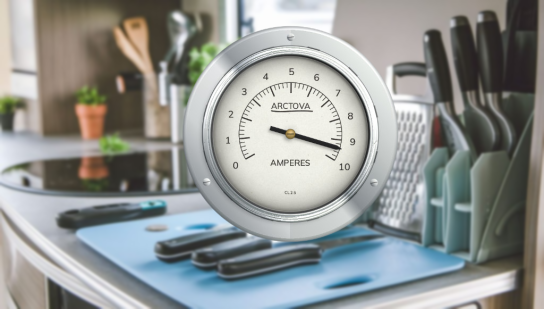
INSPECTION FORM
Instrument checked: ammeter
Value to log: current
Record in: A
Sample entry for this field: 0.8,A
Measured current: 9.4,A
